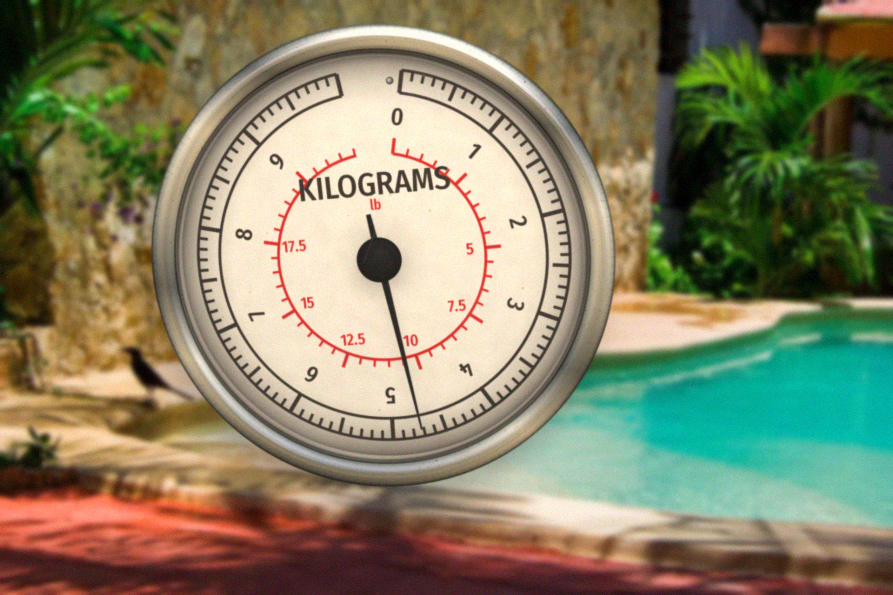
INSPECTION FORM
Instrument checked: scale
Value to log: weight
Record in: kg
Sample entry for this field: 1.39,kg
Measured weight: 4.7,kg
